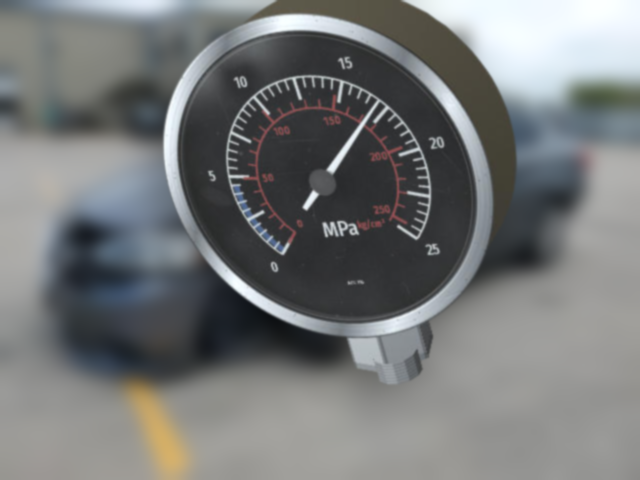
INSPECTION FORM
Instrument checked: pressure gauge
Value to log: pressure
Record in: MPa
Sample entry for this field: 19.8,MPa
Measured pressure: 17,MPa
